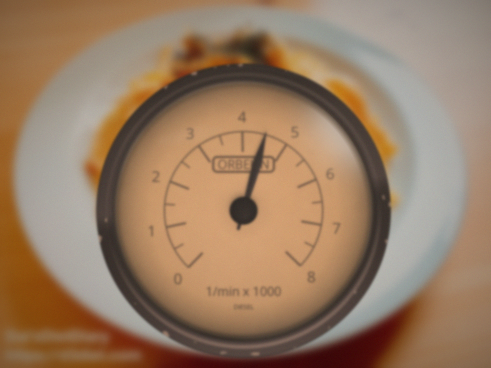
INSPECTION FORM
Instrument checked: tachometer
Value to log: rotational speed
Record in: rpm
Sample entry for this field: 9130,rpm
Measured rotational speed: 4500,rpm
